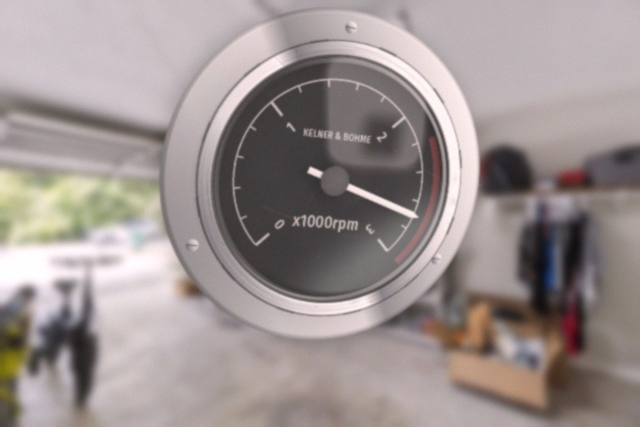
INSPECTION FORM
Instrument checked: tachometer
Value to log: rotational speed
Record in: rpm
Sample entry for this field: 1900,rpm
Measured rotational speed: 2700,rpm
